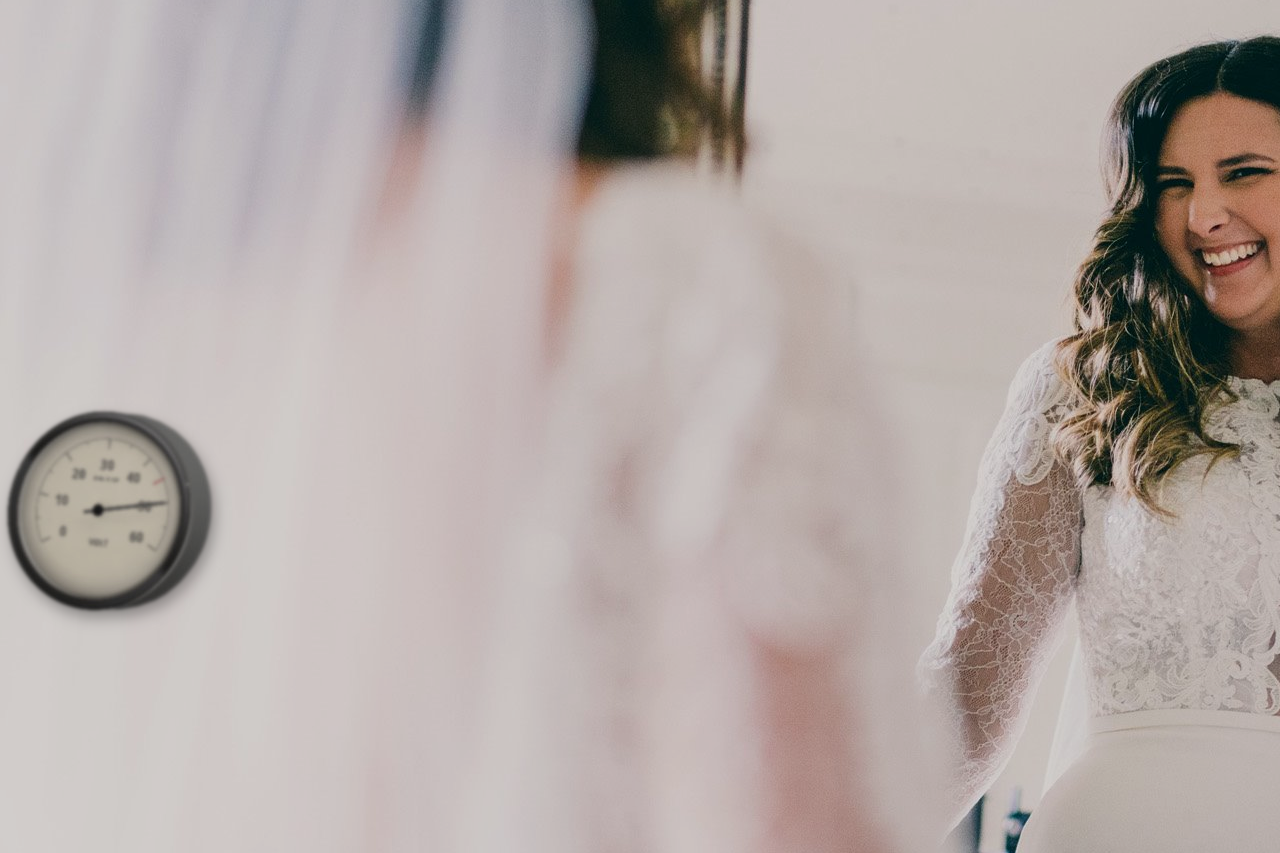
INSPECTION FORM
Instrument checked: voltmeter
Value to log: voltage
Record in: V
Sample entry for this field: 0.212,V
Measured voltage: 50,V
